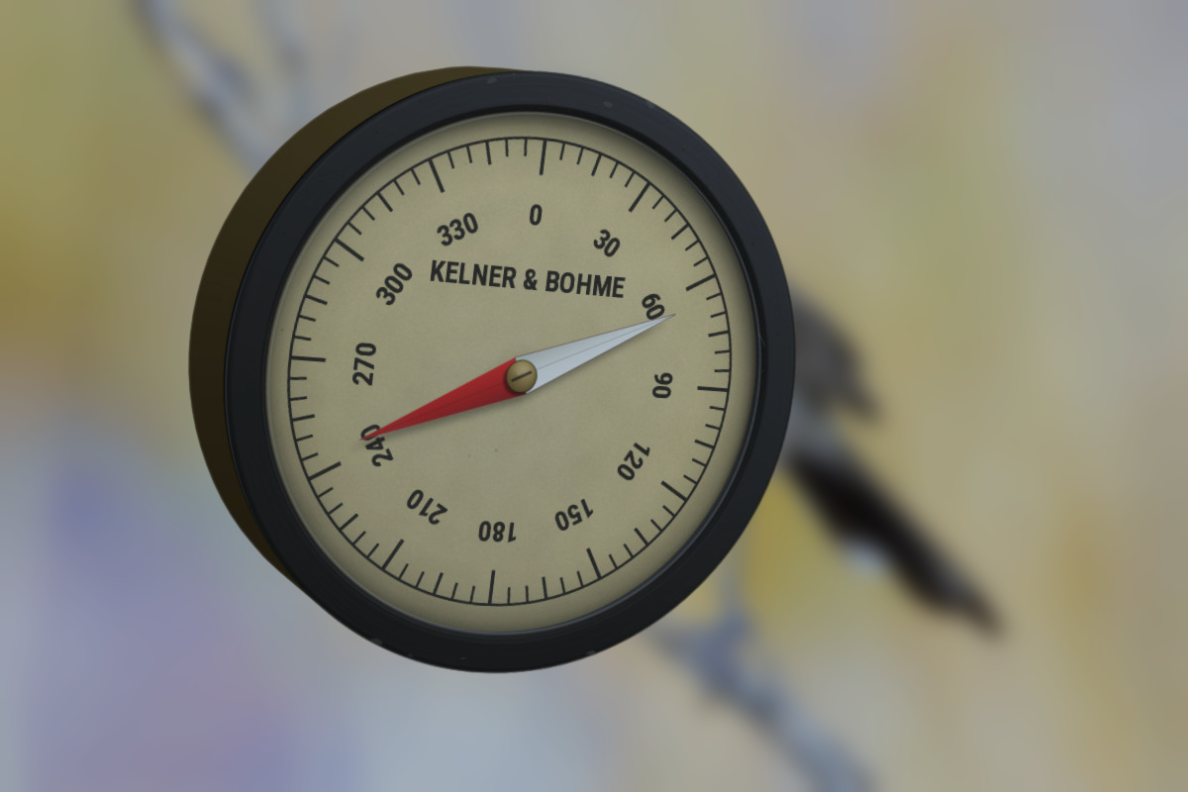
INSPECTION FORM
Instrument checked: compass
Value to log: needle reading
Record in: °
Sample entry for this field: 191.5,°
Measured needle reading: 245,°
